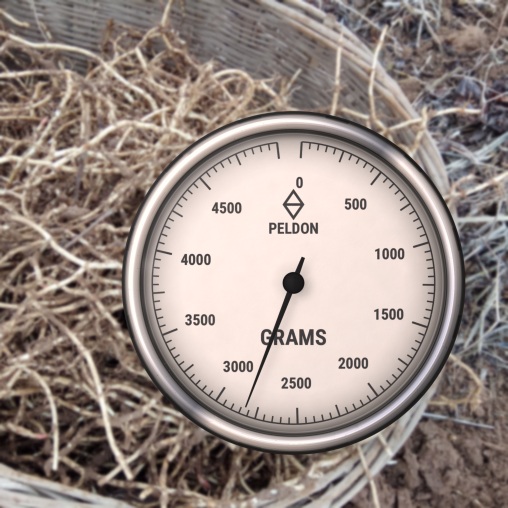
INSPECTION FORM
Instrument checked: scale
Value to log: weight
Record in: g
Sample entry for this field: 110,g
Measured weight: 2825,g
